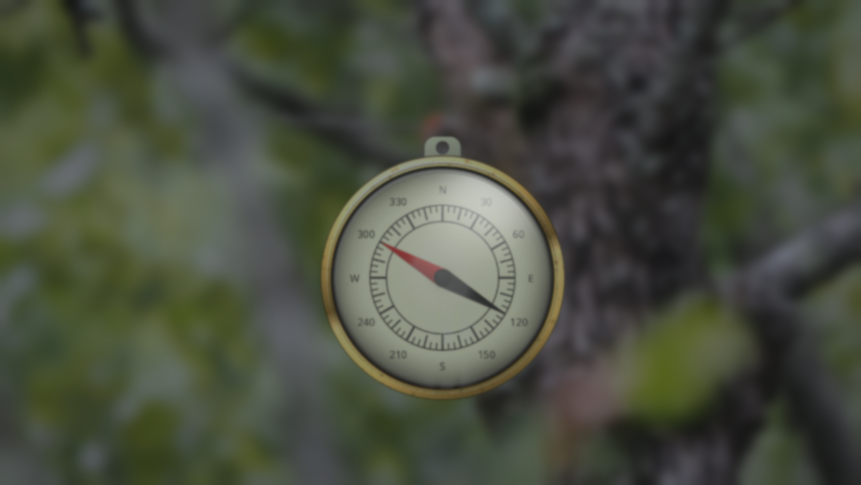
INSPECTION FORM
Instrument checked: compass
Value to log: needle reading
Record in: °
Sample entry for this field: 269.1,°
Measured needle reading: 300,°
